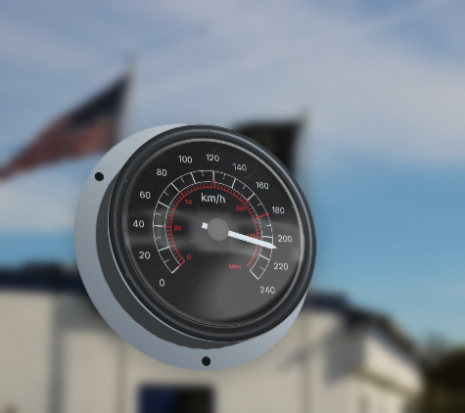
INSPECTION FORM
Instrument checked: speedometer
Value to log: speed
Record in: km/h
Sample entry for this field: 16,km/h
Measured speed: 210,km/h
